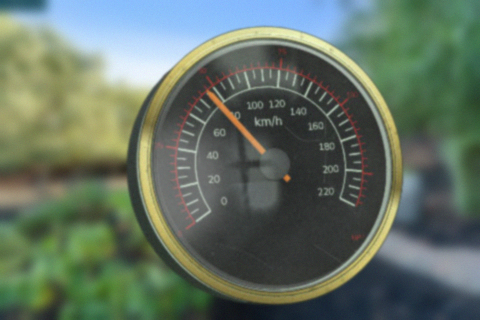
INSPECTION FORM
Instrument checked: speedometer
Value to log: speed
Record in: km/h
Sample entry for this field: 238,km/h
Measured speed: 75,km/h
